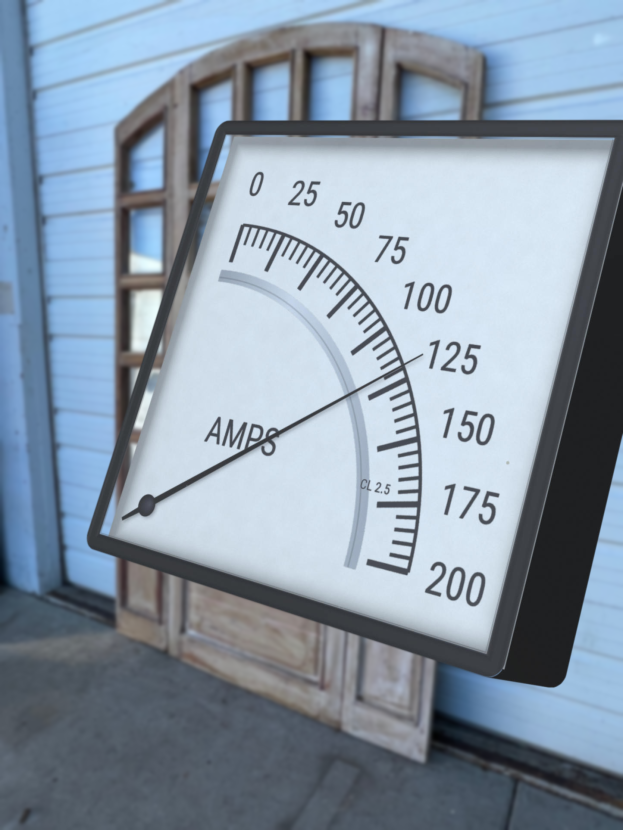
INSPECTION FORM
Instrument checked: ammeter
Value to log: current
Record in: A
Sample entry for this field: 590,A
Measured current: 120,A
